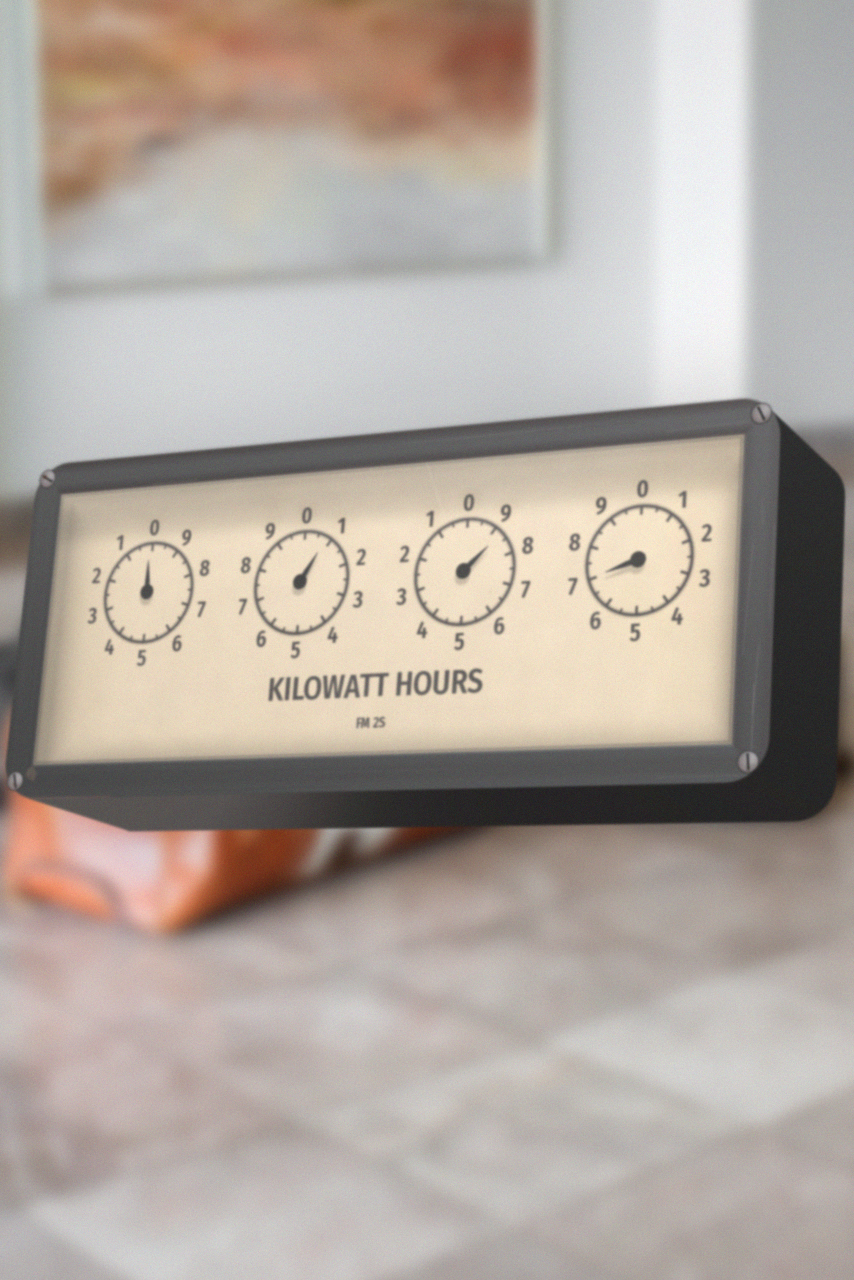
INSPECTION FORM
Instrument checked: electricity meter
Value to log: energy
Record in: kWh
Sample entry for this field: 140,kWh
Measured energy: 87,kWh
